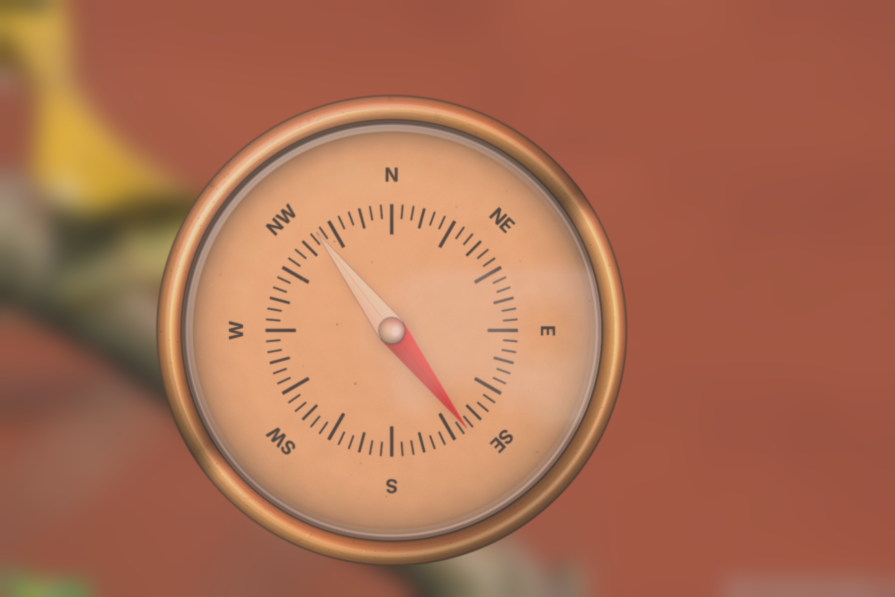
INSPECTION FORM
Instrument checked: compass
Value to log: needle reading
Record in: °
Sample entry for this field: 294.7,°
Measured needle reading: 142.5,°
